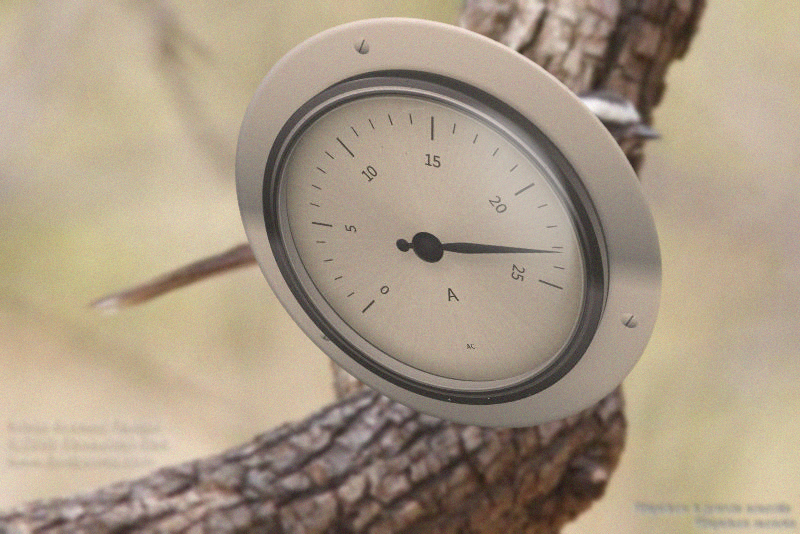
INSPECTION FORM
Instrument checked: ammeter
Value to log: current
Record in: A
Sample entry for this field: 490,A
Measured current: 23,A
